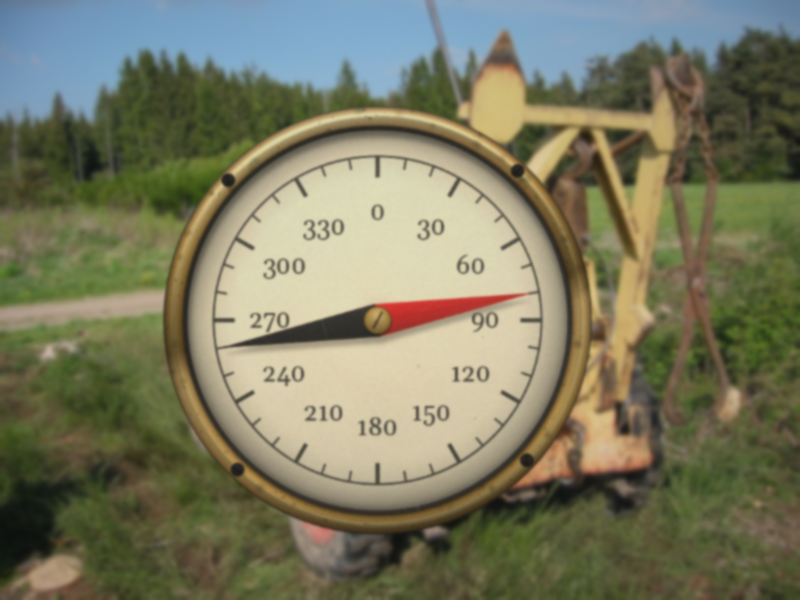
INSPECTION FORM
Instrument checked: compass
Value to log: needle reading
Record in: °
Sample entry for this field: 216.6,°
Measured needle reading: 80,°
